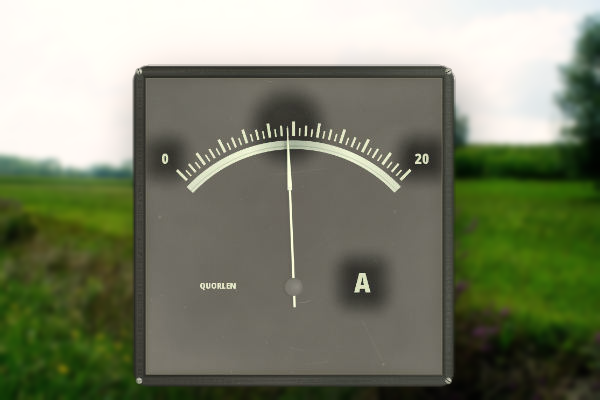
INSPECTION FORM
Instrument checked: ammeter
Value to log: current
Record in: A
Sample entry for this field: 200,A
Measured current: 9.5,A
